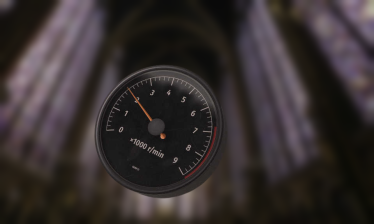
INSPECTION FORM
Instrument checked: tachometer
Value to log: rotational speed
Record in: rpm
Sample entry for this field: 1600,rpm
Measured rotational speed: 2000,rpm
